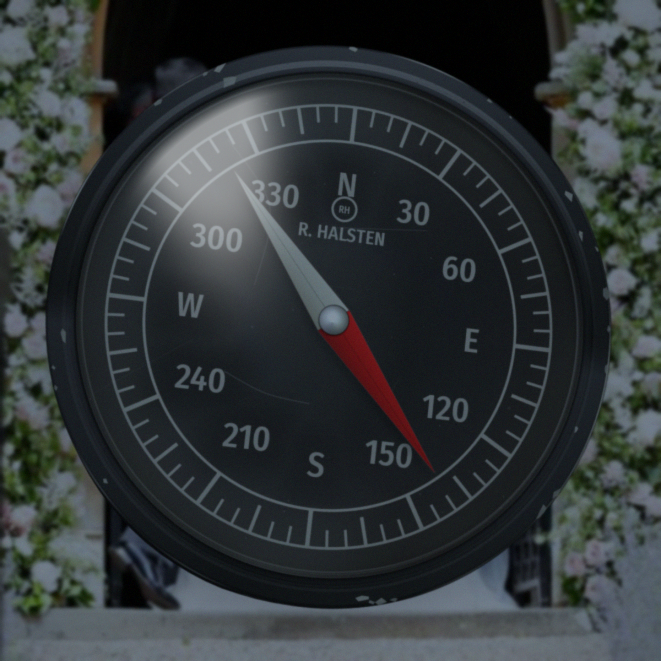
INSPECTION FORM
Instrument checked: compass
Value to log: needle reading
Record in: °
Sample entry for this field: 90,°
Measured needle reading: 140,°
